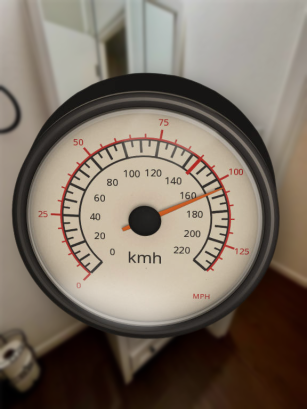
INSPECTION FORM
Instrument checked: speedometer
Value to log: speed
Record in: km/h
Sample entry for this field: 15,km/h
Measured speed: 165,km/h
